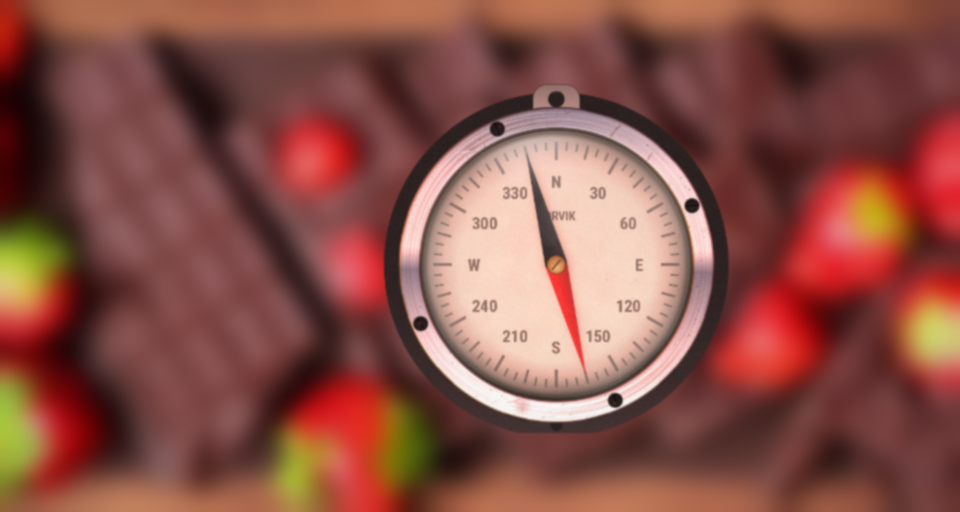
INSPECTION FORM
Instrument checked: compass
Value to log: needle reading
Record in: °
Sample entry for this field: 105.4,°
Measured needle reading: 165,°
